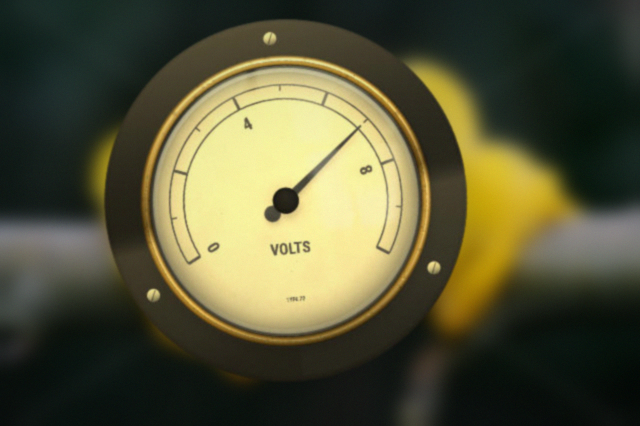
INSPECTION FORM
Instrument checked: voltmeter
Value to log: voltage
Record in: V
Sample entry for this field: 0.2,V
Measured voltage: 7,V
